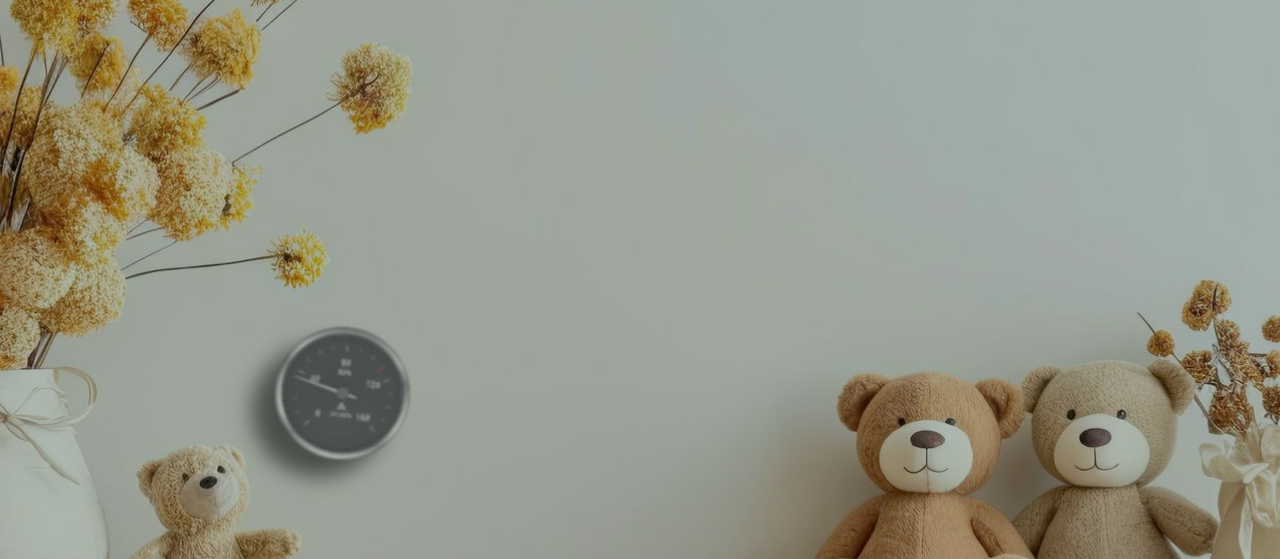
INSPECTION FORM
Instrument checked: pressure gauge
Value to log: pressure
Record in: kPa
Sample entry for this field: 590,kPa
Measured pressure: 35,kPa
